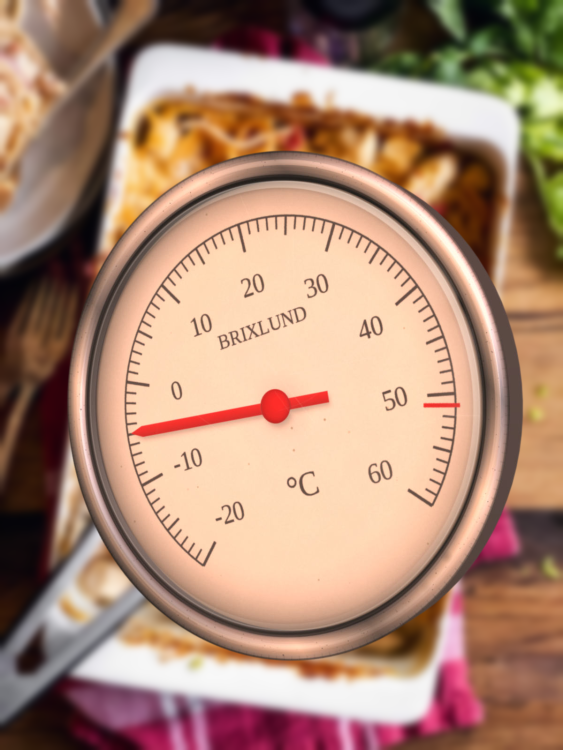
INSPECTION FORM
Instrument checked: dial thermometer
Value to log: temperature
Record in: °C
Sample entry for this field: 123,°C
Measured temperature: -5,°C
